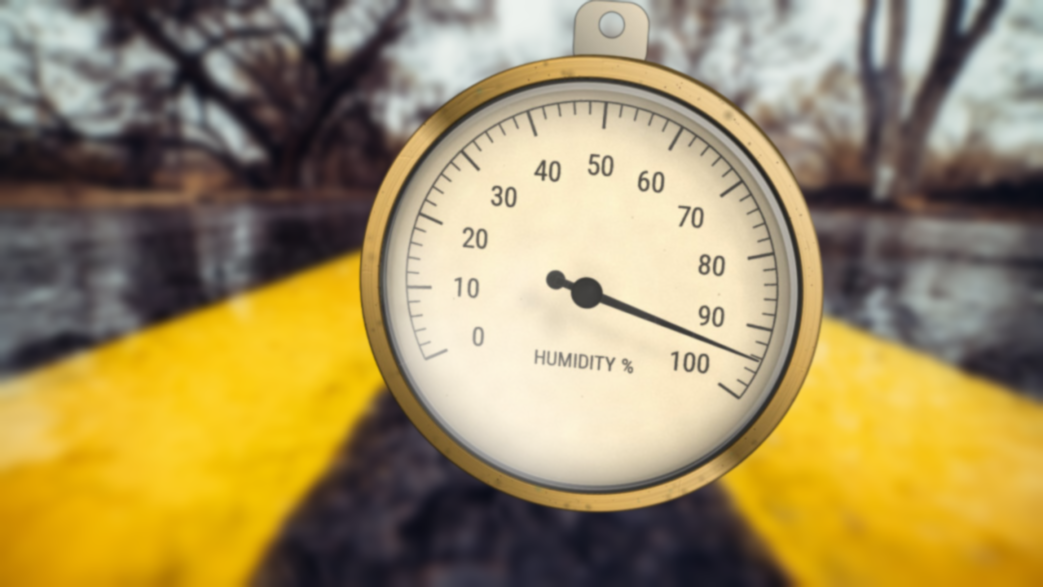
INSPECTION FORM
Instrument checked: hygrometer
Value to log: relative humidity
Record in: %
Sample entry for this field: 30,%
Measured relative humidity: 94,%
